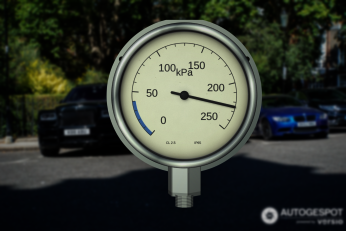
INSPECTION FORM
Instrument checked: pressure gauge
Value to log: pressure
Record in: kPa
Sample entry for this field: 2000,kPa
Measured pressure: 225,kPa
